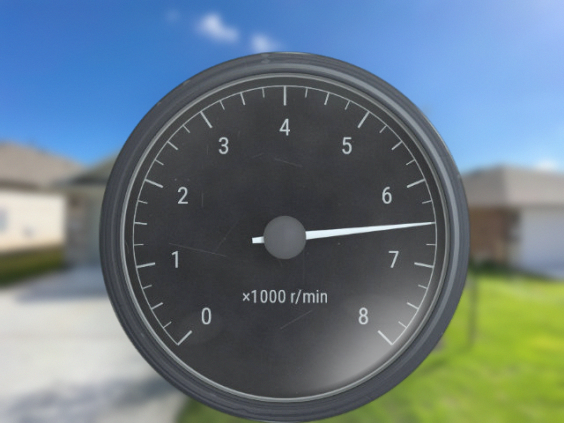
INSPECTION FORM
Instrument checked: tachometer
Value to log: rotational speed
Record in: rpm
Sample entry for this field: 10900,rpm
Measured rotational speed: 6500,rpm
